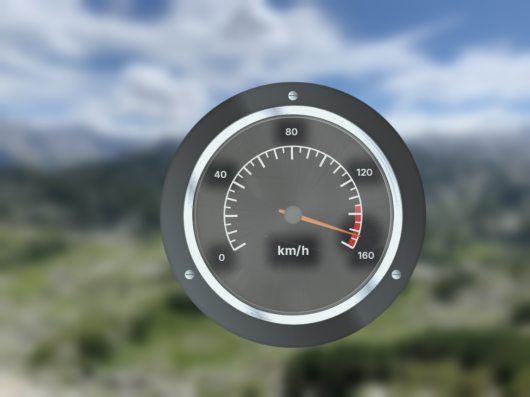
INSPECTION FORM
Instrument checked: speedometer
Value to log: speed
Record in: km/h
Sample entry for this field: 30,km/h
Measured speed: 152.5,km/h
